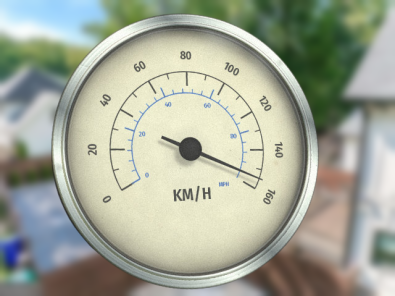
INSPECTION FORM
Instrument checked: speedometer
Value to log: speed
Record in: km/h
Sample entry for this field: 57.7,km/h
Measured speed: 155,km/h
